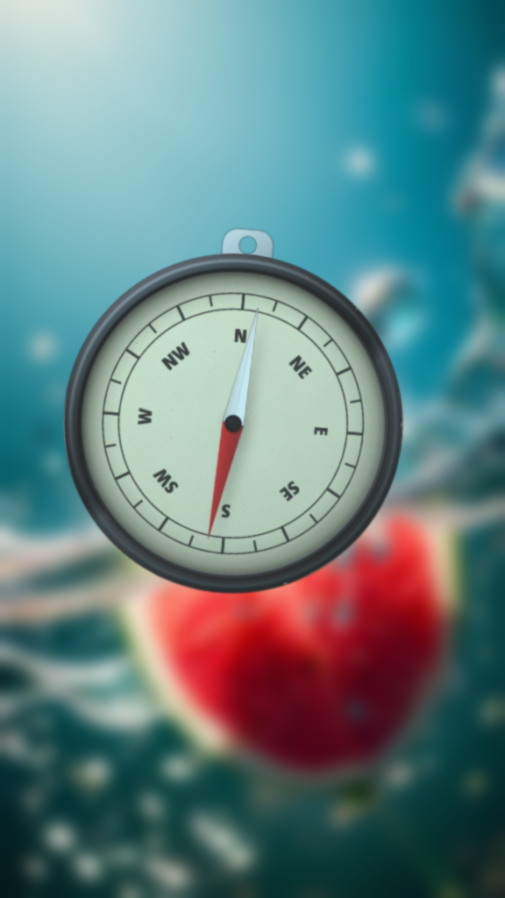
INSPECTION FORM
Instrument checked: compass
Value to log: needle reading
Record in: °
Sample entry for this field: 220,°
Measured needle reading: 187.5,°
